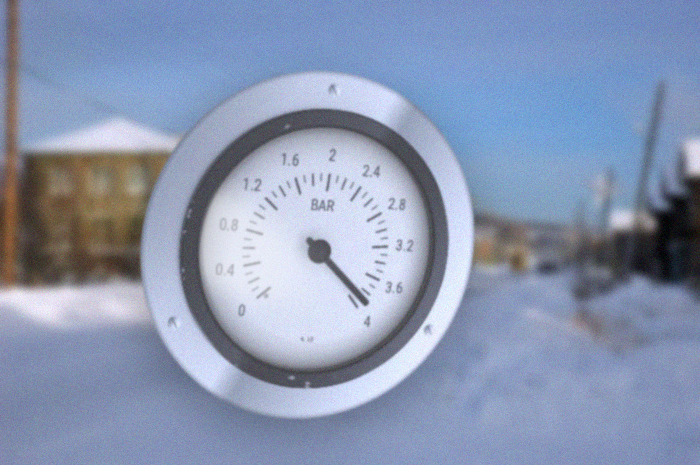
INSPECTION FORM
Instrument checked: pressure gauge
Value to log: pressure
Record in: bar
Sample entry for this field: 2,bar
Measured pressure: 3.9,bar
